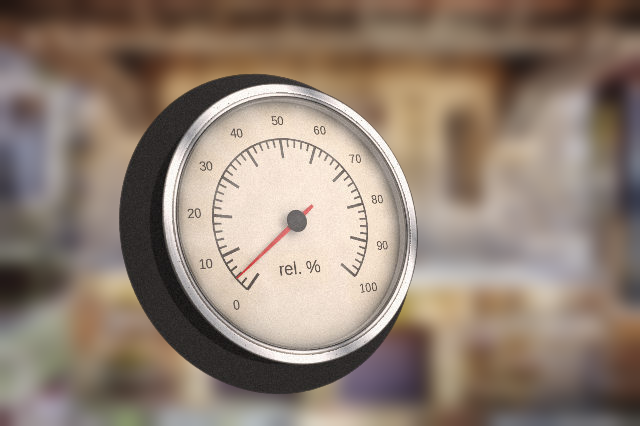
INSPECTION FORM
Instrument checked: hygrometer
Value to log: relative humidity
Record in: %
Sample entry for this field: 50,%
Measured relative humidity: 4,%
